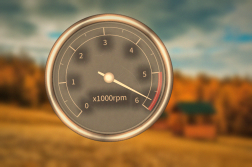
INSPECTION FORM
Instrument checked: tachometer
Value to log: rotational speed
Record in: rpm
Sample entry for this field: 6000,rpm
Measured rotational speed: 5750,rpm
